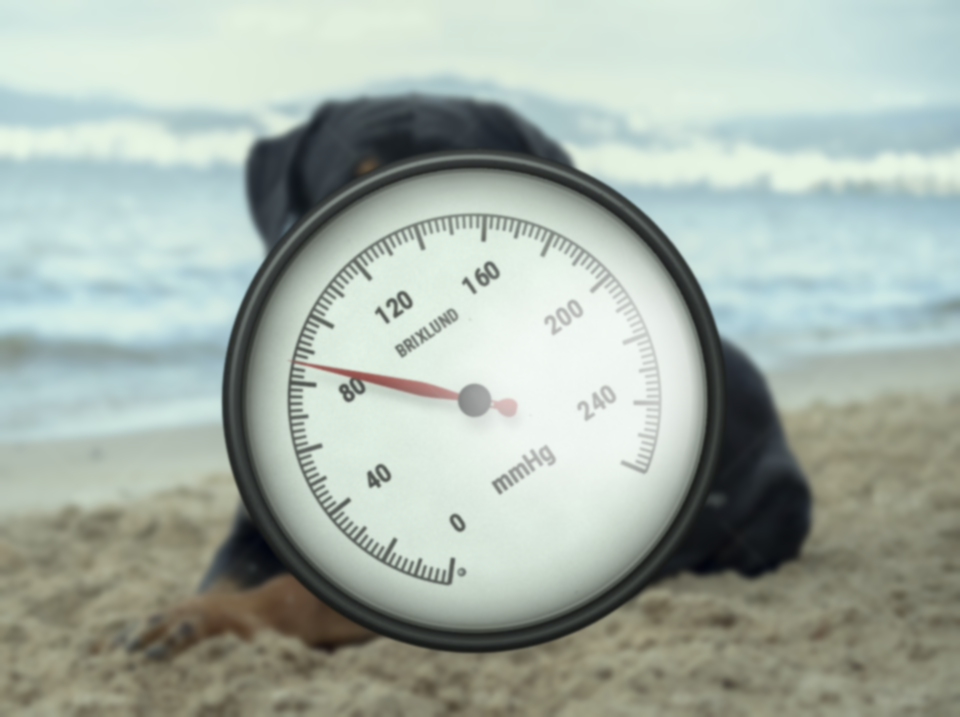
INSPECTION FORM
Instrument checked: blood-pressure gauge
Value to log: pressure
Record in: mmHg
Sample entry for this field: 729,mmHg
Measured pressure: 86,mmHg
